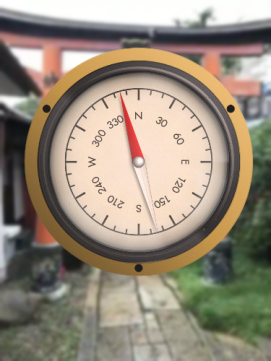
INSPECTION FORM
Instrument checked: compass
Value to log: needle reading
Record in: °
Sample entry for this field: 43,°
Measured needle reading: 345,°
